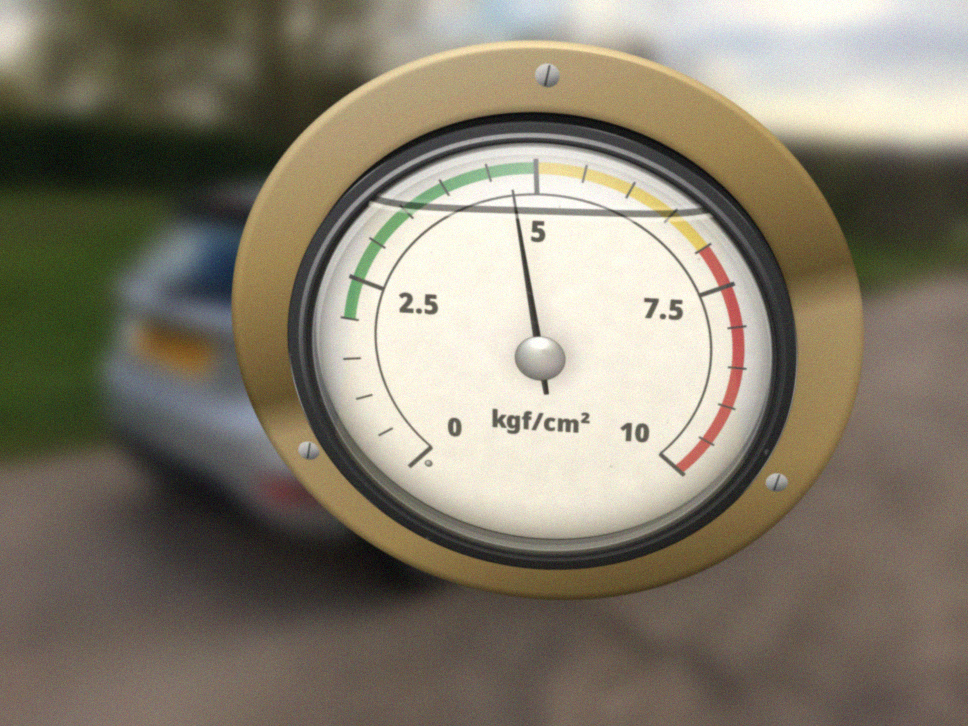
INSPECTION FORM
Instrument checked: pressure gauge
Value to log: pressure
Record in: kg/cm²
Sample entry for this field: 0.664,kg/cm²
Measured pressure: 4.75,kg/cm²
